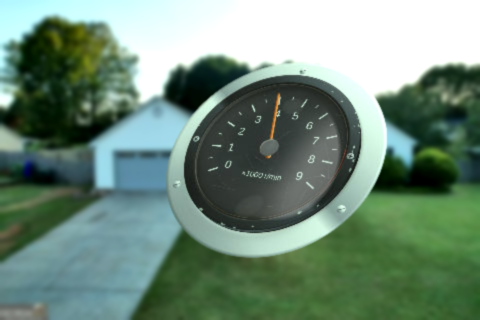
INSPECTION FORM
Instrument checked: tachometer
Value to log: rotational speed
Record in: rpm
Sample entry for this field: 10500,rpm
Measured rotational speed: 4000,rpm
